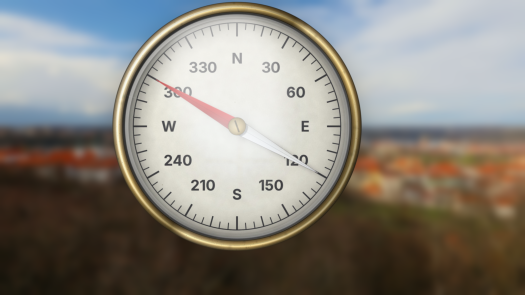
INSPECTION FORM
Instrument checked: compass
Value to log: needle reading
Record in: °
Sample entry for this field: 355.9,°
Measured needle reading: 300,°
